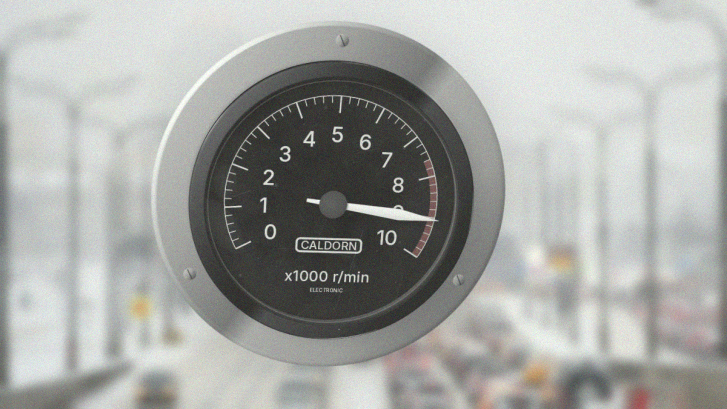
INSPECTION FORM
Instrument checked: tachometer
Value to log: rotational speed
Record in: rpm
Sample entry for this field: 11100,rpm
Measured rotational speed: 9000,rpm
